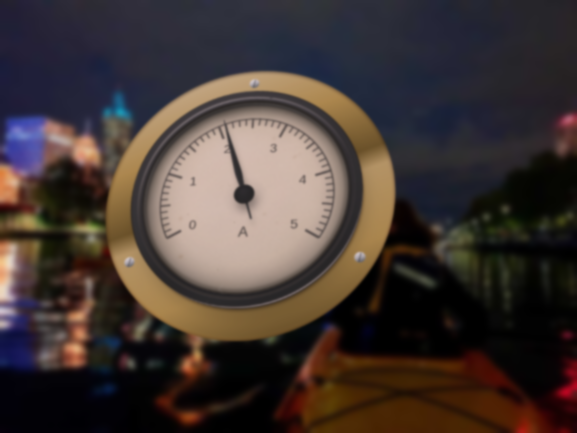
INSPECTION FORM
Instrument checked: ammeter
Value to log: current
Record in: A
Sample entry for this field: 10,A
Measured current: 2.1,A
